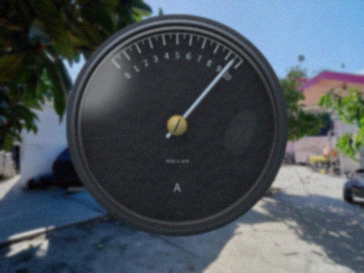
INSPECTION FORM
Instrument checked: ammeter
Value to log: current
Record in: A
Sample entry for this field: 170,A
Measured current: 9.5,A
